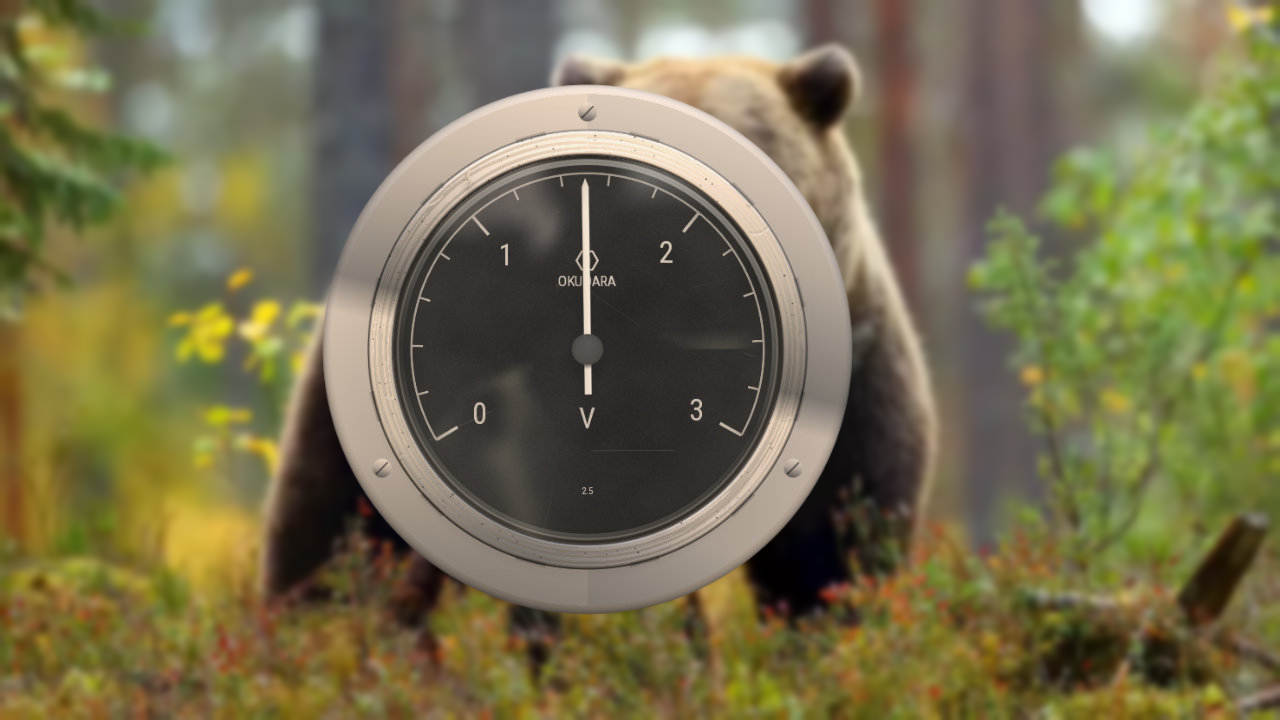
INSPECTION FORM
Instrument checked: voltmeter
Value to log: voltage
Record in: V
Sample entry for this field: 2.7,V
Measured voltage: 1.5,V
